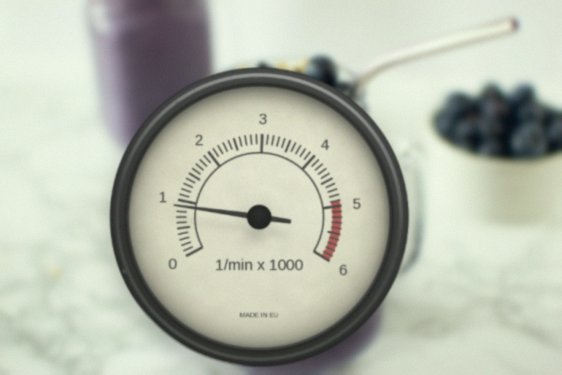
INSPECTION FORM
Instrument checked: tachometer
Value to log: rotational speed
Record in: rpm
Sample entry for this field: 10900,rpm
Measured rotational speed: 900,rpm
